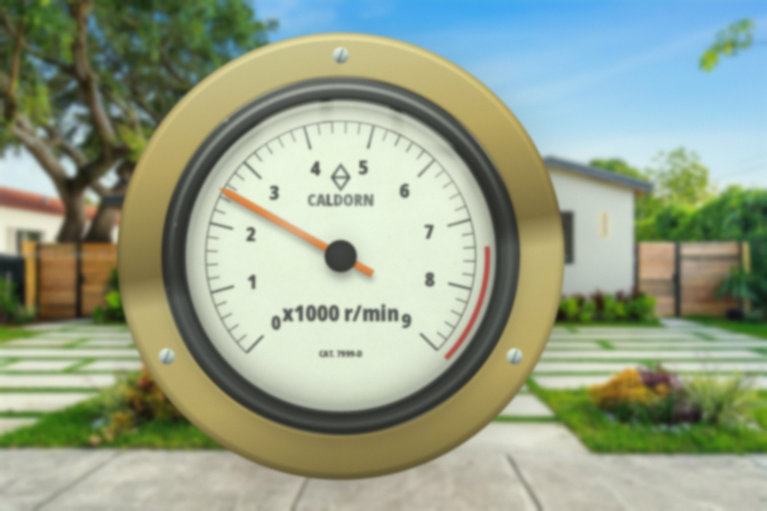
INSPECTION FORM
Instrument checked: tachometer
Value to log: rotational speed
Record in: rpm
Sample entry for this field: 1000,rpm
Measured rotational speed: 2500,rpm
